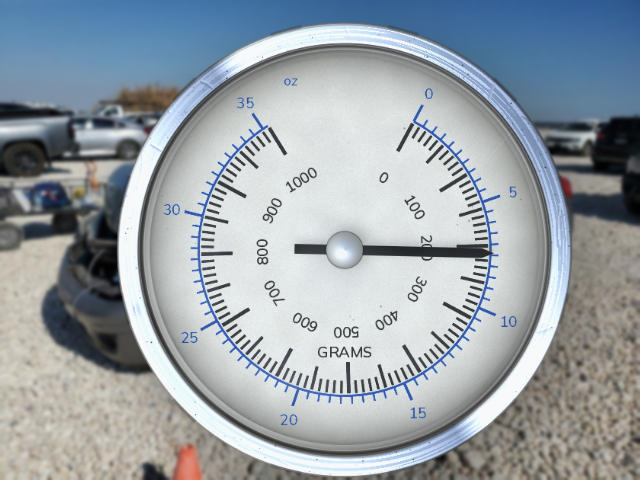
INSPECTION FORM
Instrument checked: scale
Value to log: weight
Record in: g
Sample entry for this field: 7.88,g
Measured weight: 210,g
